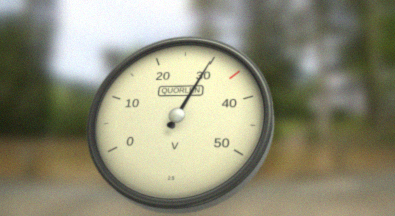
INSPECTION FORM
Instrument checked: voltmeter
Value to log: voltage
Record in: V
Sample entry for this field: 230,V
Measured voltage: 30,V
